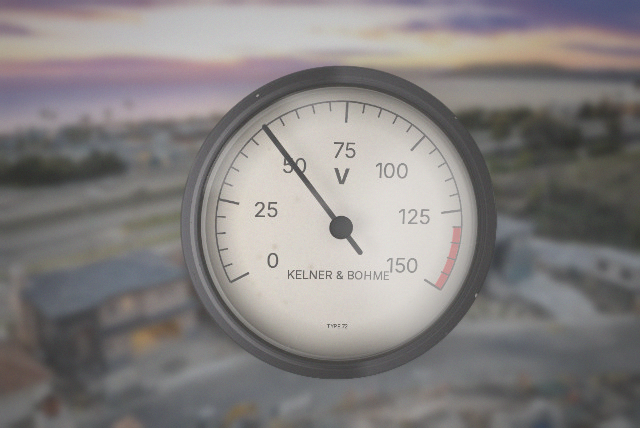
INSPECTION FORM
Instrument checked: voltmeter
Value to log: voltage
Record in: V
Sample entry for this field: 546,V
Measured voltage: 50,V
